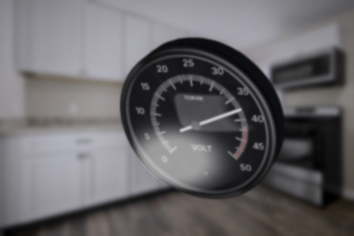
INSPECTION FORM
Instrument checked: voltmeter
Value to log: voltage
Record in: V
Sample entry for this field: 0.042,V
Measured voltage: 37.5,V
